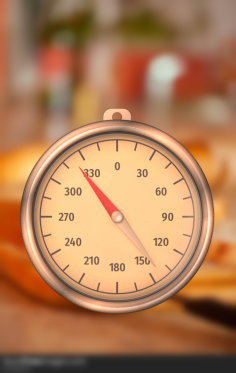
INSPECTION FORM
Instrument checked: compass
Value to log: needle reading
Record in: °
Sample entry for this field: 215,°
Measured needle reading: 322.5,°
